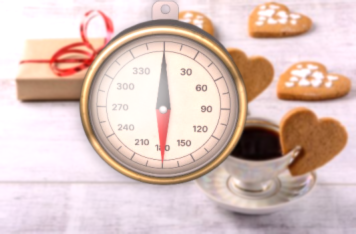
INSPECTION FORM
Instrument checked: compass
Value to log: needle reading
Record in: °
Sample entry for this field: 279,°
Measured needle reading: 180,°
